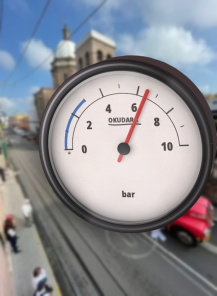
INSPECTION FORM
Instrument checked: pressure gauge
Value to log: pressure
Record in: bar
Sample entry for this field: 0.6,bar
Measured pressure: 6.5,bar
